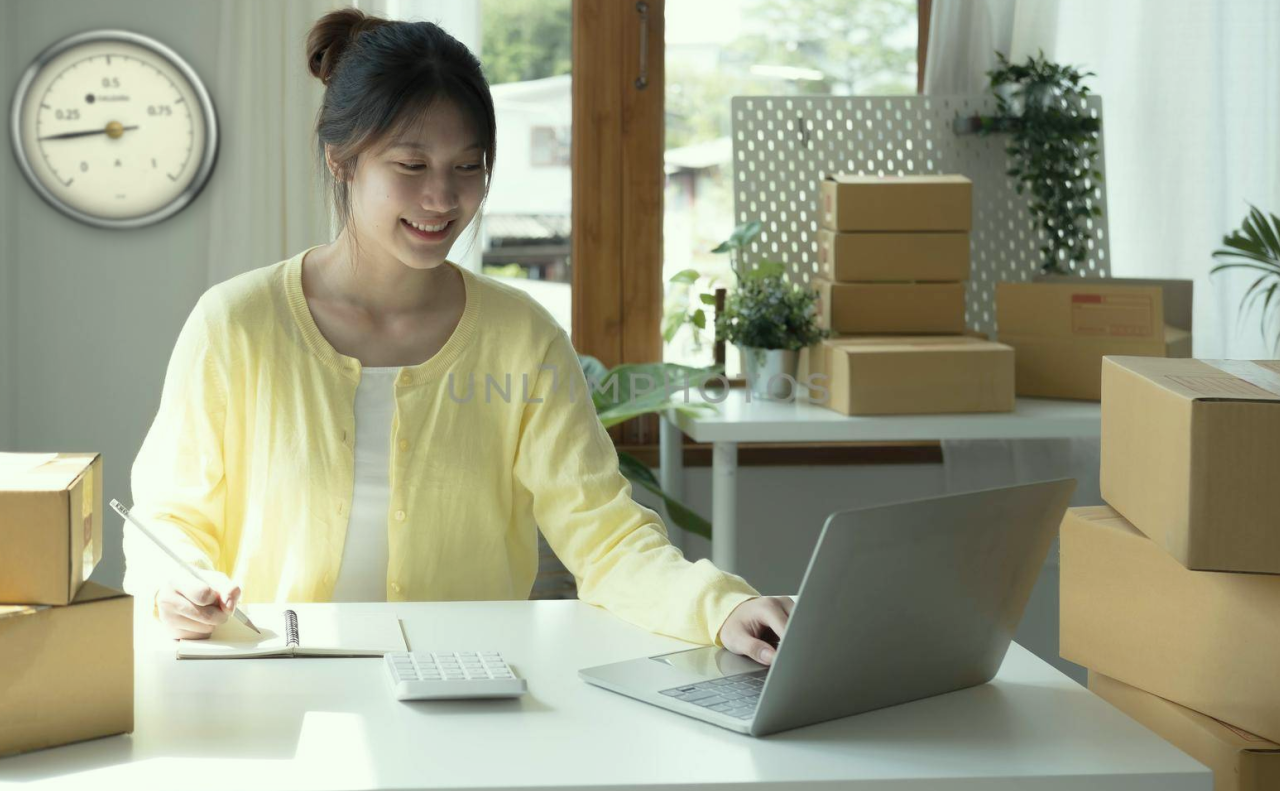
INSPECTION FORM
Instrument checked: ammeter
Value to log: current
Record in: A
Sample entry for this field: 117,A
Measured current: 0.15,A
